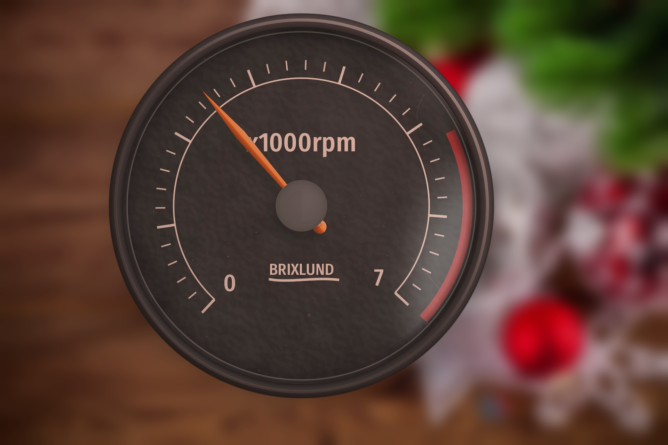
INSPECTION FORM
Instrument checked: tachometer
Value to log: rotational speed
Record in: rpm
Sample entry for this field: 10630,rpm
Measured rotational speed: 2500,rpm
